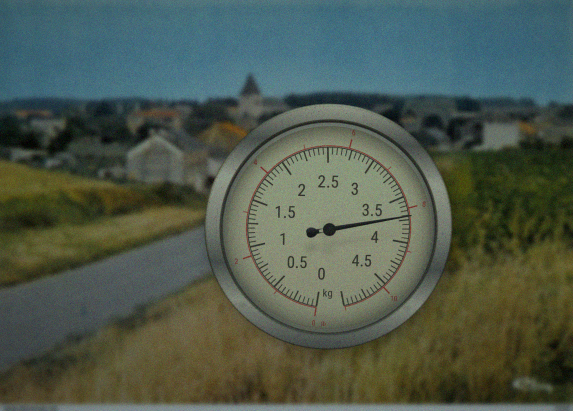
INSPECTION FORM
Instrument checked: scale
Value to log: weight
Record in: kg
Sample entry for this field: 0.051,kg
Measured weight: 3.7,kg
